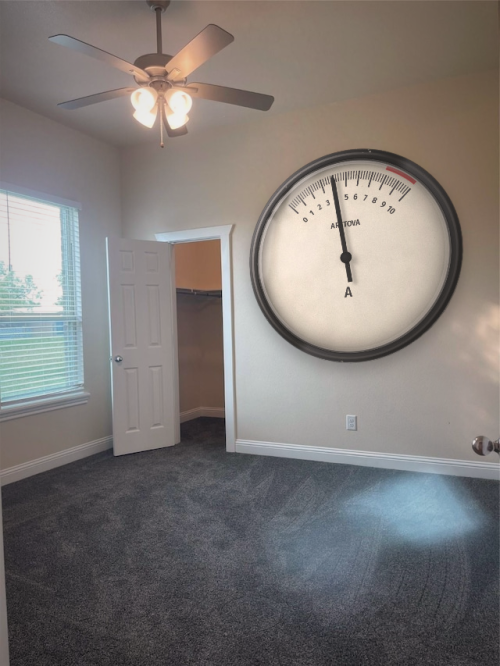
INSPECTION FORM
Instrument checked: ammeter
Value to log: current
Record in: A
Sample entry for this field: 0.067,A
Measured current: 4,A
